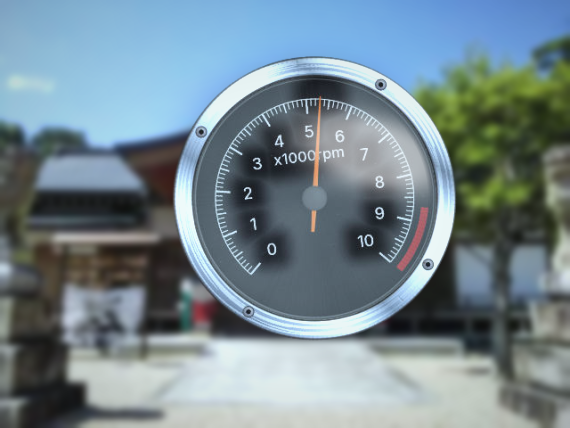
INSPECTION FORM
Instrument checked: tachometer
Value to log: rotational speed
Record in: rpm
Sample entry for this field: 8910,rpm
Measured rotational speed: 5300,rpm
